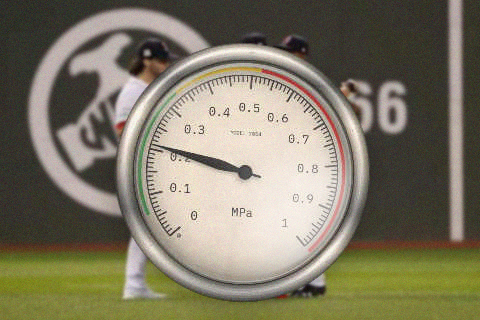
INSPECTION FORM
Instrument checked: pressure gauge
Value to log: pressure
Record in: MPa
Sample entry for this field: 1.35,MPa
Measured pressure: 0.21,MPa
